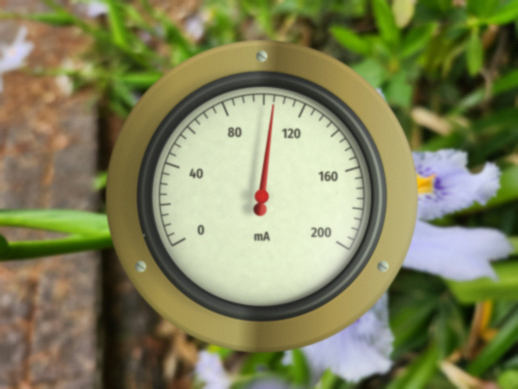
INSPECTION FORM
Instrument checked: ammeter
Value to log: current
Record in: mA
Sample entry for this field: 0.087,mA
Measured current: 105,mA
